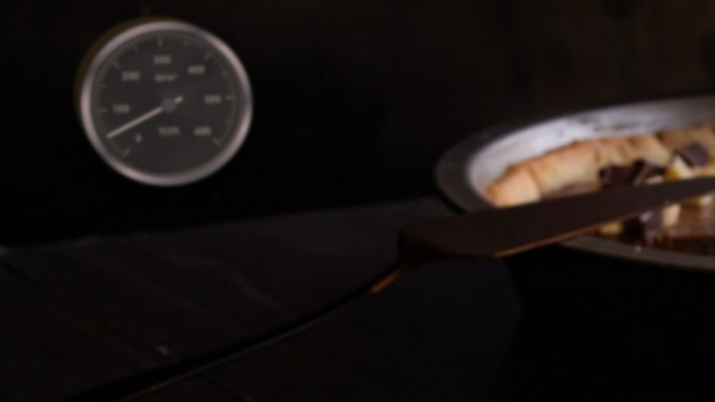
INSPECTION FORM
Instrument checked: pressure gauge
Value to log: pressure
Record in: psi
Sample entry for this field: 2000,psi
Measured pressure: 50,psi
